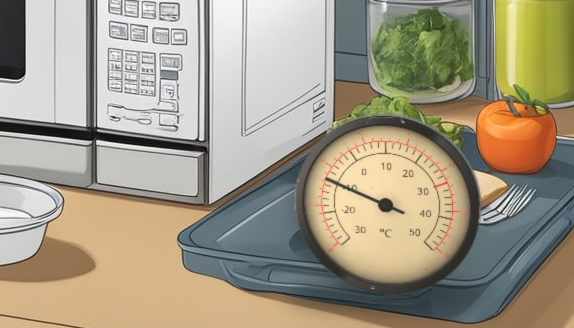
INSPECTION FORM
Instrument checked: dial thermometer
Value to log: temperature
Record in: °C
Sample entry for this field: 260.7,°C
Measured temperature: -10,°C
